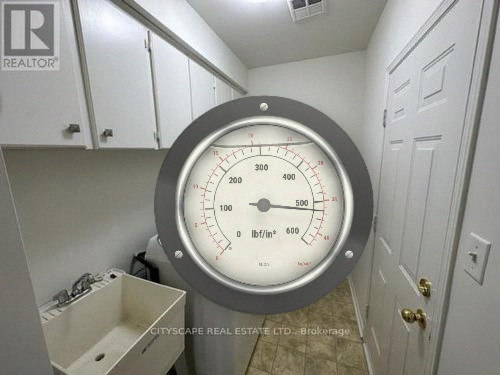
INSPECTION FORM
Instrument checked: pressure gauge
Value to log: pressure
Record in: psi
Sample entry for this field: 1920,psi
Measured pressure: 520,psi
